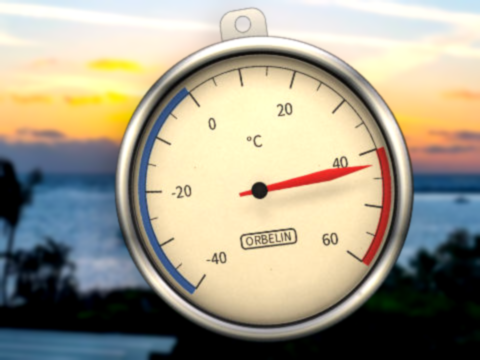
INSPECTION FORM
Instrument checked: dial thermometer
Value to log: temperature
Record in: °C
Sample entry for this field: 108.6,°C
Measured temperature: 42.5,°C
